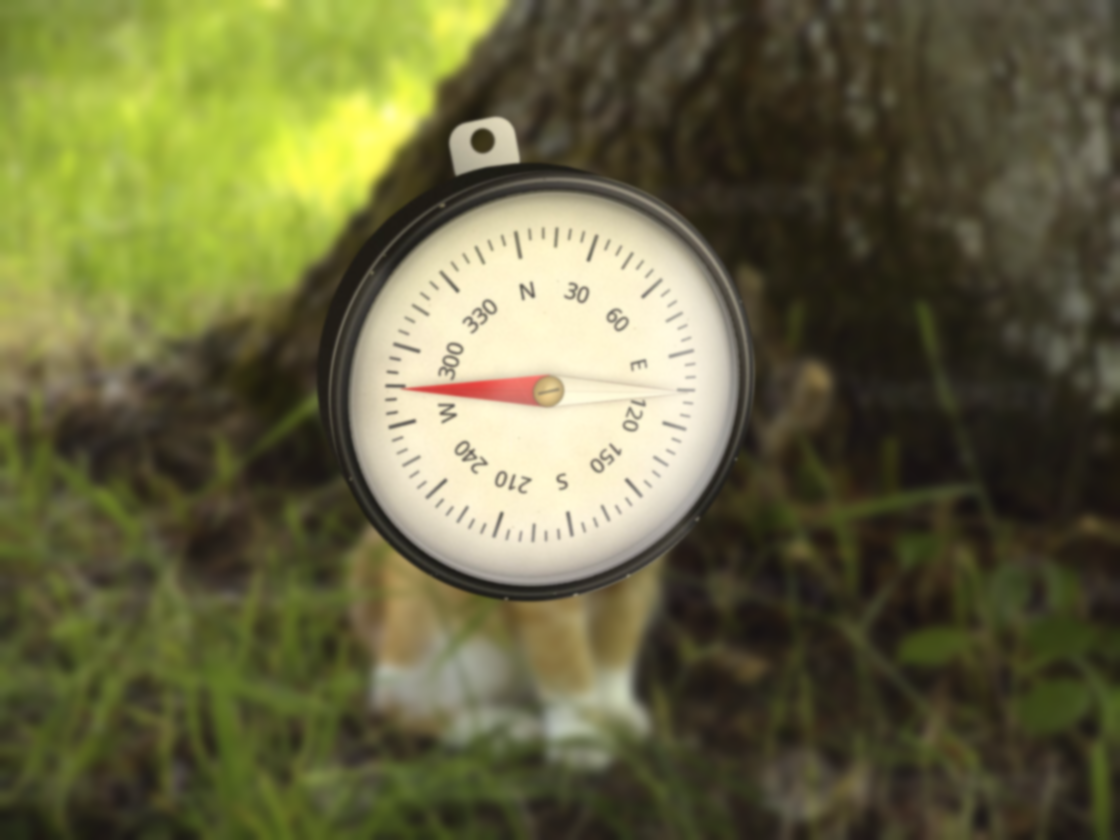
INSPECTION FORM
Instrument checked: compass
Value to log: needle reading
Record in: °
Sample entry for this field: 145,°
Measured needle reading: 285,°
